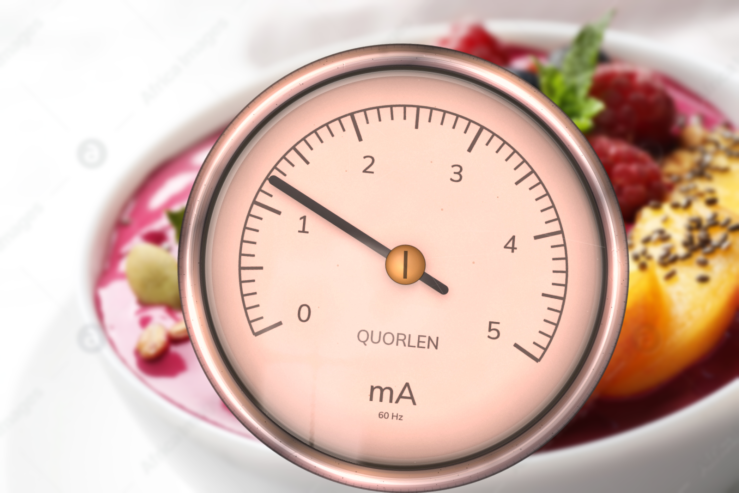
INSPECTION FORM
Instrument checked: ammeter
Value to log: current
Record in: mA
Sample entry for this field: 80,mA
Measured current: 1.2,mA
